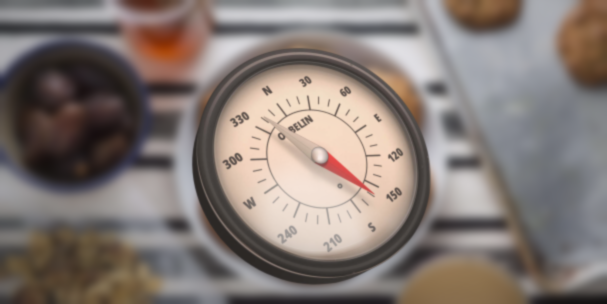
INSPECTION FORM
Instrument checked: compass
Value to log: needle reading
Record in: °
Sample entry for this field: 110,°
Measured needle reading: 160,°
